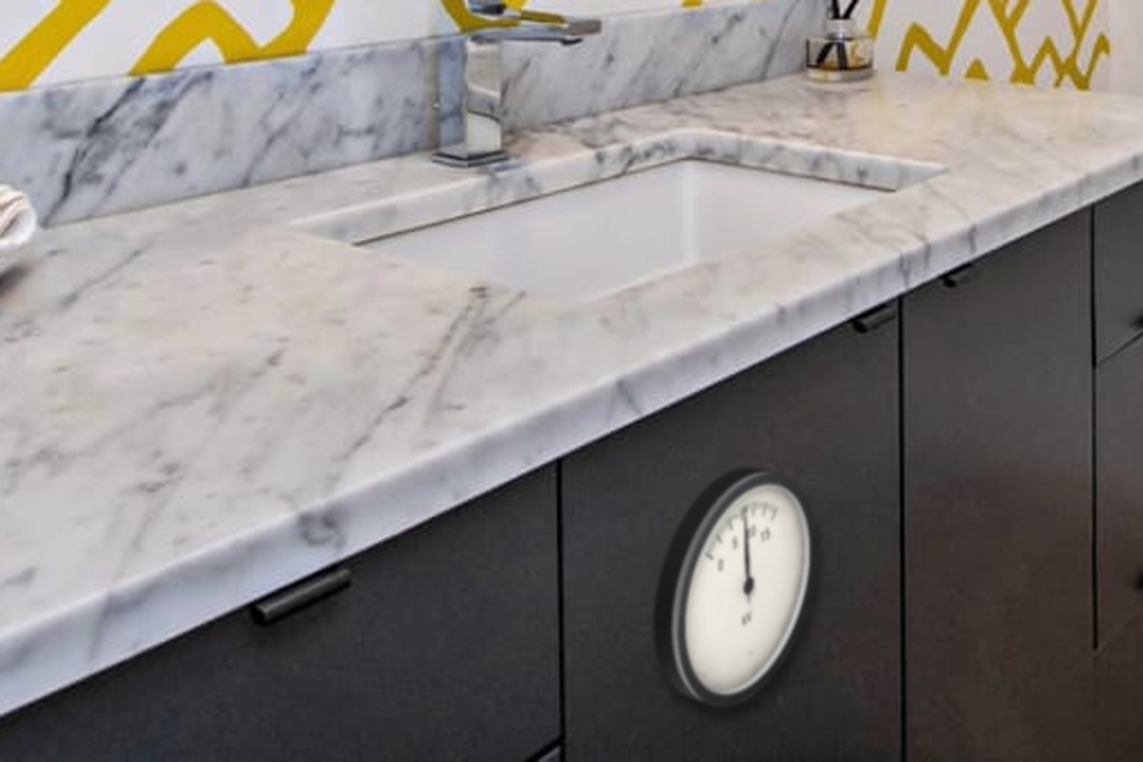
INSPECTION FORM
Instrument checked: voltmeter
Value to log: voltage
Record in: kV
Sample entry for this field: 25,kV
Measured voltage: 7.5,kV
